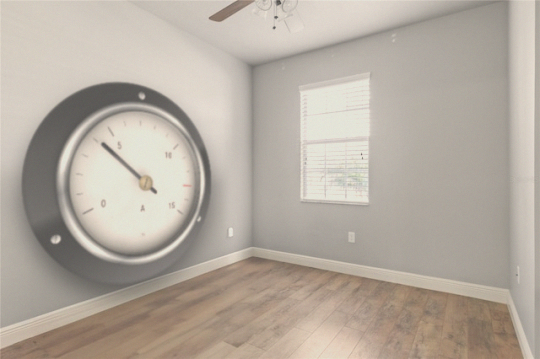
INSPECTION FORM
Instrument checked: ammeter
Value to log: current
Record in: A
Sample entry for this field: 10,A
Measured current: 4,A
